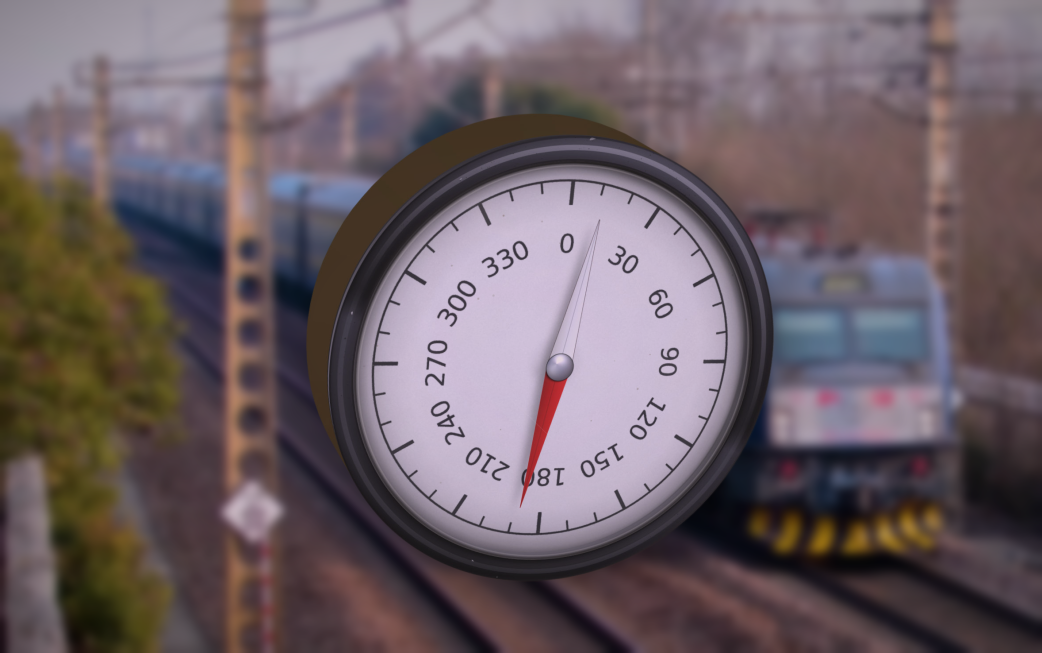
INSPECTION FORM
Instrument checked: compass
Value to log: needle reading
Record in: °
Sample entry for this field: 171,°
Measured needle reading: 190,°
